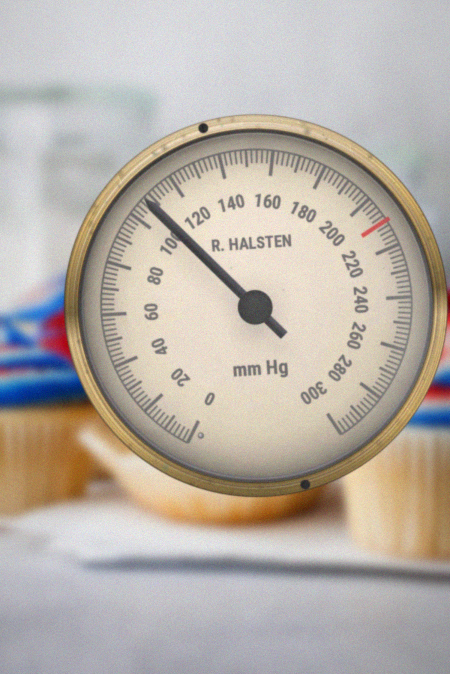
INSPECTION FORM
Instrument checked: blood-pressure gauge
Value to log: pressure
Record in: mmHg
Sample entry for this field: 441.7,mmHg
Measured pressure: 108,mmHg
